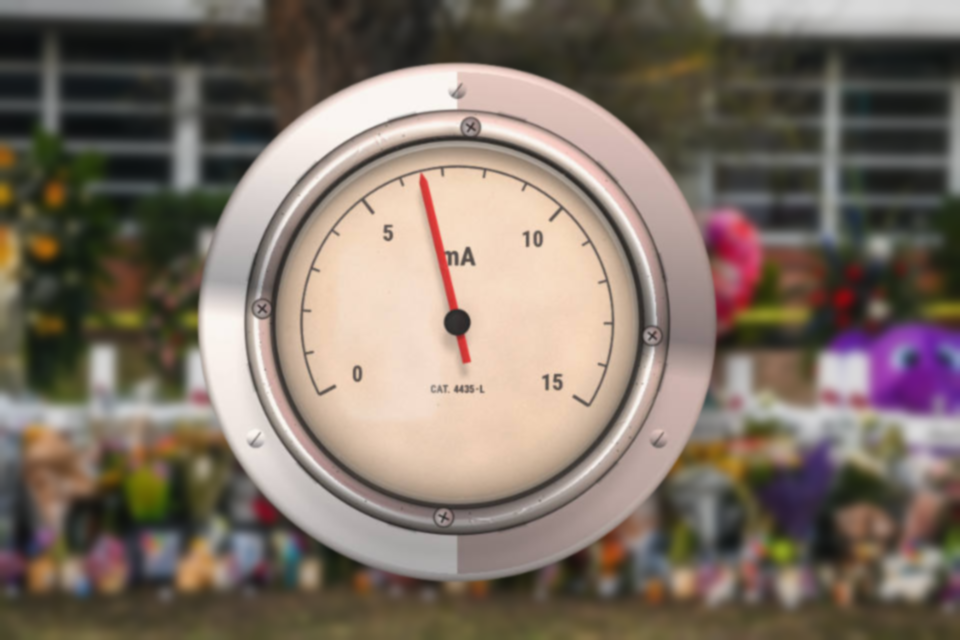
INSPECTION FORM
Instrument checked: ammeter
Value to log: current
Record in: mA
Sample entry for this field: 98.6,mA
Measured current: 6.5,mA
